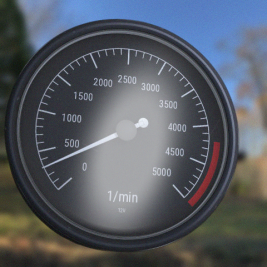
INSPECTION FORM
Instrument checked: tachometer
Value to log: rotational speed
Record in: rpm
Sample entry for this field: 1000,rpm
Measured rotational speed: 300,rpm
